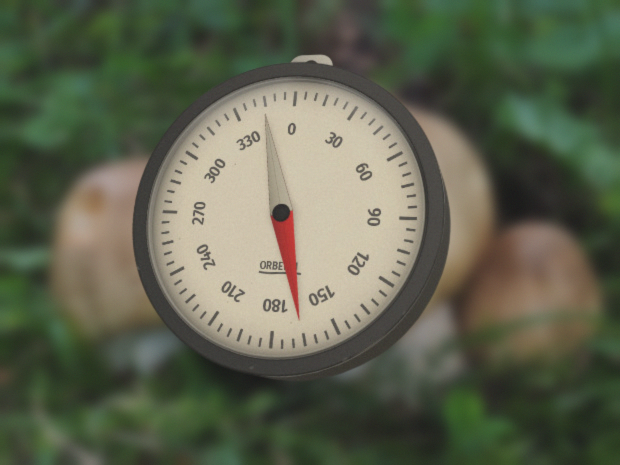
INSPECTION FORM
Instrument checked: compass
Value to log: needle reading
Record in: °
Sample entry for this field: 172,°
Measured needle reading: 165,°
